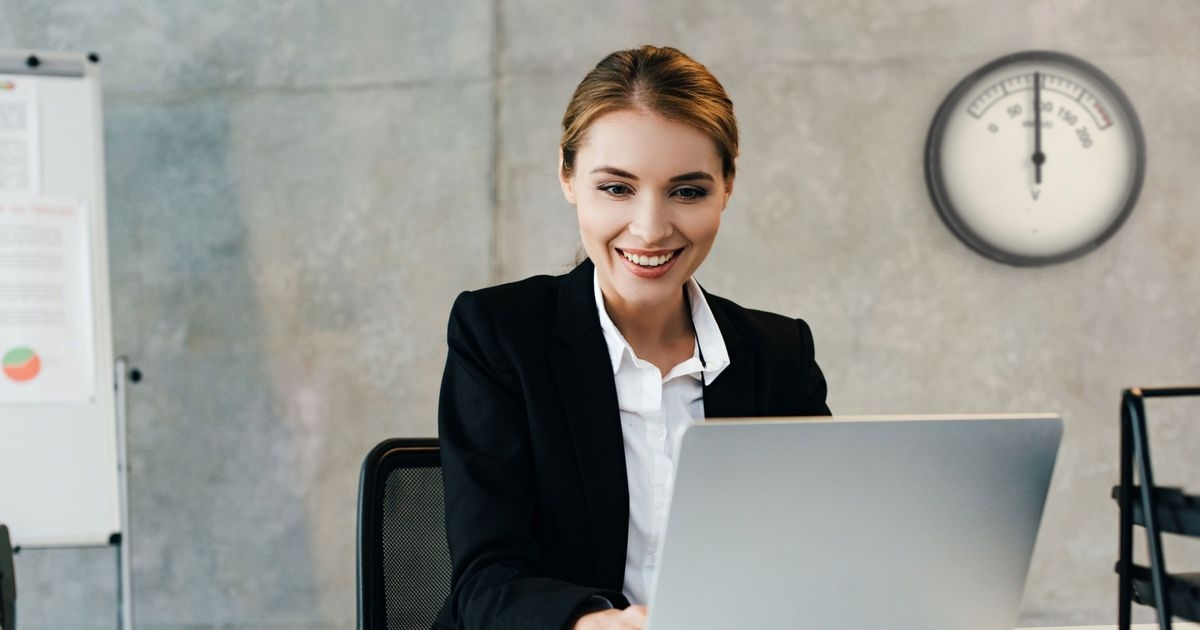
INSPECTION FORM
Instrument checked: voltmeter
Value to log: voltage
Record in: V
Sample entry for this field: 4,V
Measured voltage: 90,V
